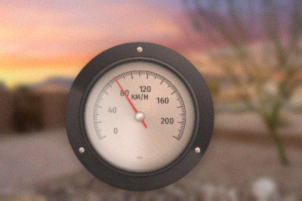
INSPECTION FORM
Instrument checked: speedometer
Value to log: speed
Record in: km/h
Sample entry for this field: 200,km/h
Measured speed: 80,km/h
